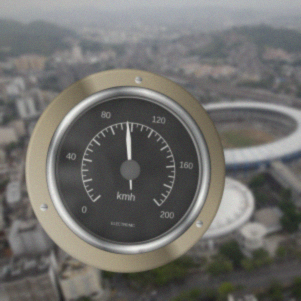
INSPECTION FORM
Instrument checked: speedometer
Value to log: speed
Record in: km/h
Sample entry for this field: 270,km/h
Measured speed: 95,km/h
